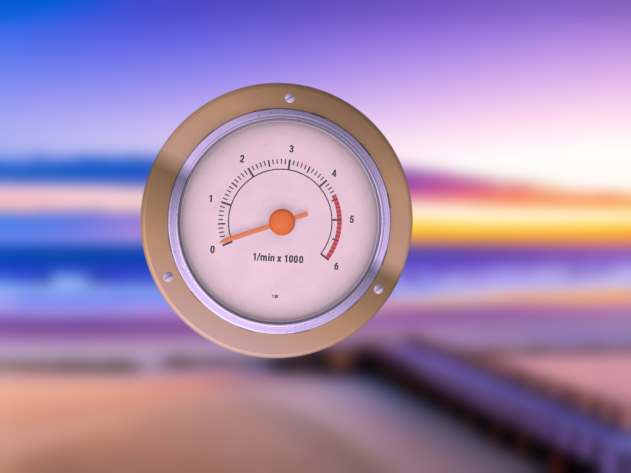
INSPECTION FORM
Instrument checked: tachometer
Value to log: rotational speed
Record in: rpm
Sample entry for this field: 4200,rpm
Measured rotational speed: 100,rpm
